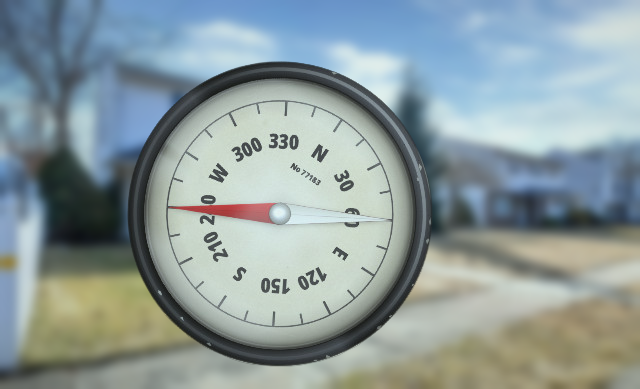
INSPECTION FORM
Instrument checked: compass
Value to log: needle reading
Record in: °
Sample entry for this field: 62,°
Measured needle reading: 240,°
